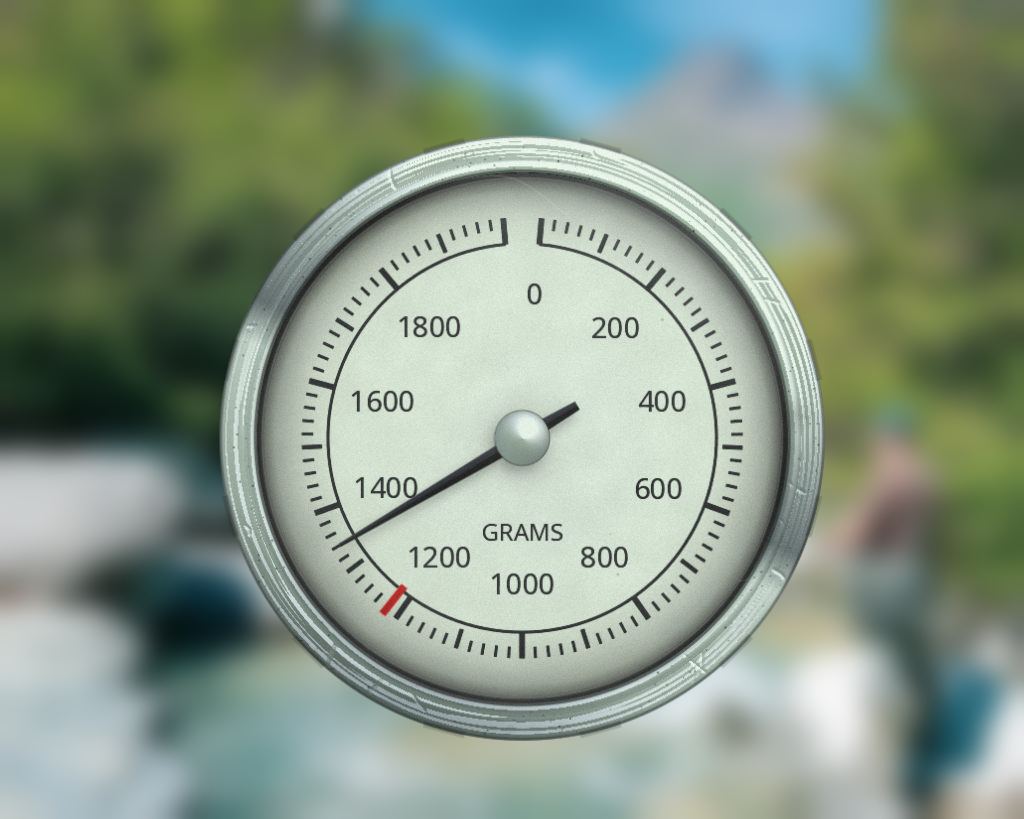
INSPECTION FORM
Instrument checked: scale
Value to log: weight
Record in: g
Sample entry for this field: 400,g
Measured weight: 1340,g
